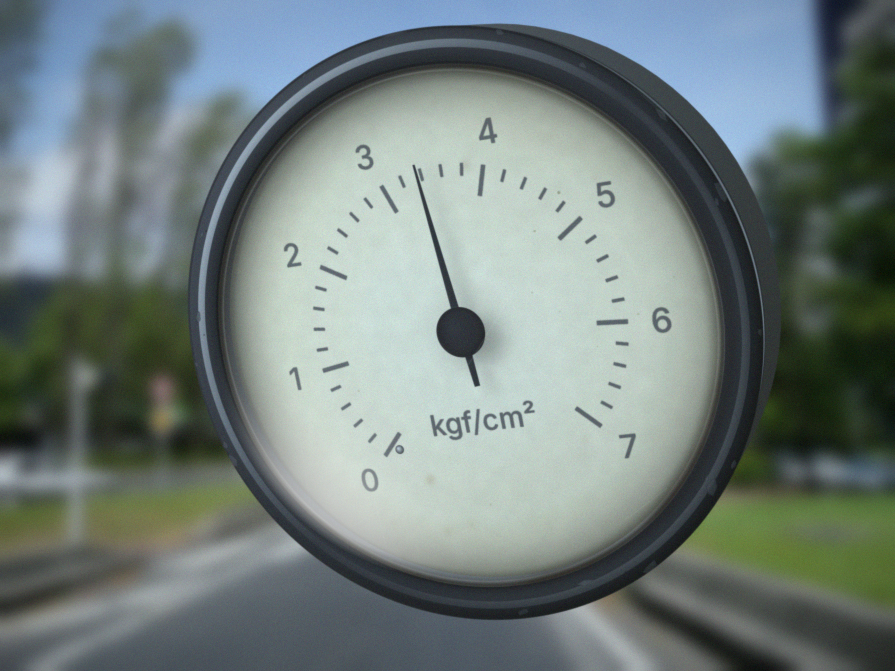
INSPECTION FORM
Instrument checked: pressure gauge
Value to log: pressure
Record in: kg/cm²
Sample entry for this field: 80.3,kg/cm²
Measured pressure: 3.4,kg/cm²
